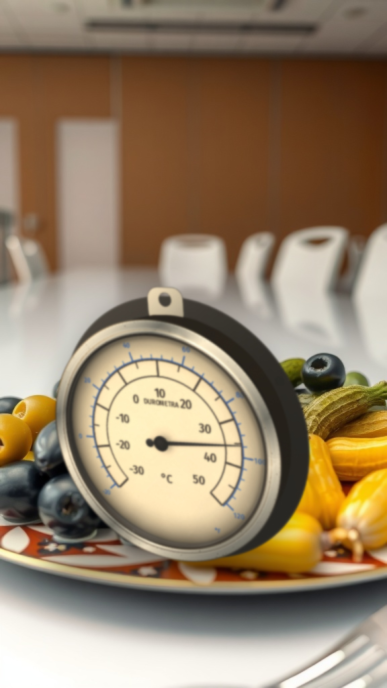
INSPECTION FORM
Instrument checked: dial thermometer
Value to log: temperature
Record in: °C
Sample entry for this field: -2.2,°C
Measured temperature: 35,°C
